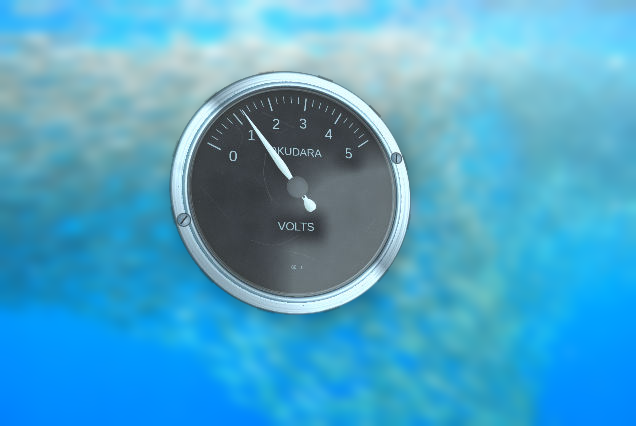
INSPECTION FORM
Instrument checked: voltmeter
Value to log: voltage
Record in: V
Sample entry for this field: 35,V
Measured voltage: 1.2,V
